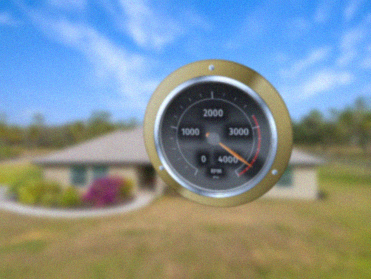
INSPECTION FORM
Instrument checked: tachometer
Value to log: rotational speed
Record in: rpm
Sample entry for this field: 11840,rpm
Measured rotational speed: 3700,rpm
